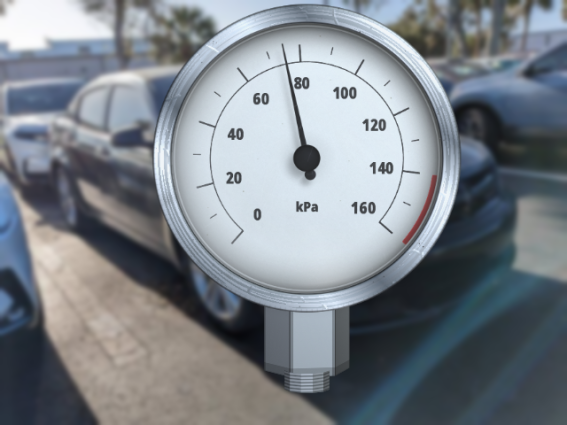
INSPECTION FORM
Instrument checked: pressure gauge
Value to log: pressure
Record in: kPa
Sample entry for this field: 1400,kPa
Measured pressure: 75,kPa
